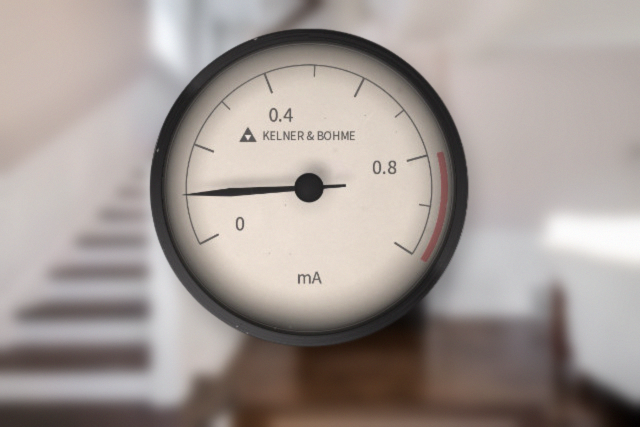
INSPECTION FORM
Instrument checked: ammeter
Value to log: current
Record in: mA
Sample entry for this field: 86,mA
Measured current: 0.1,mA
